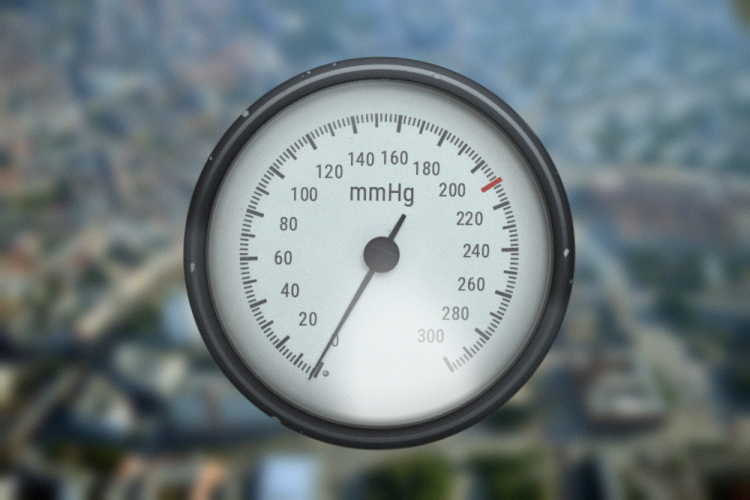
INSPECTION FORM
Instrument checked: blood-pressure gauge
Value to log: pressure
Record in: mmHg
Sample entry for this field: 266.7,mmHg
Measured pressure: 2,mmHg
